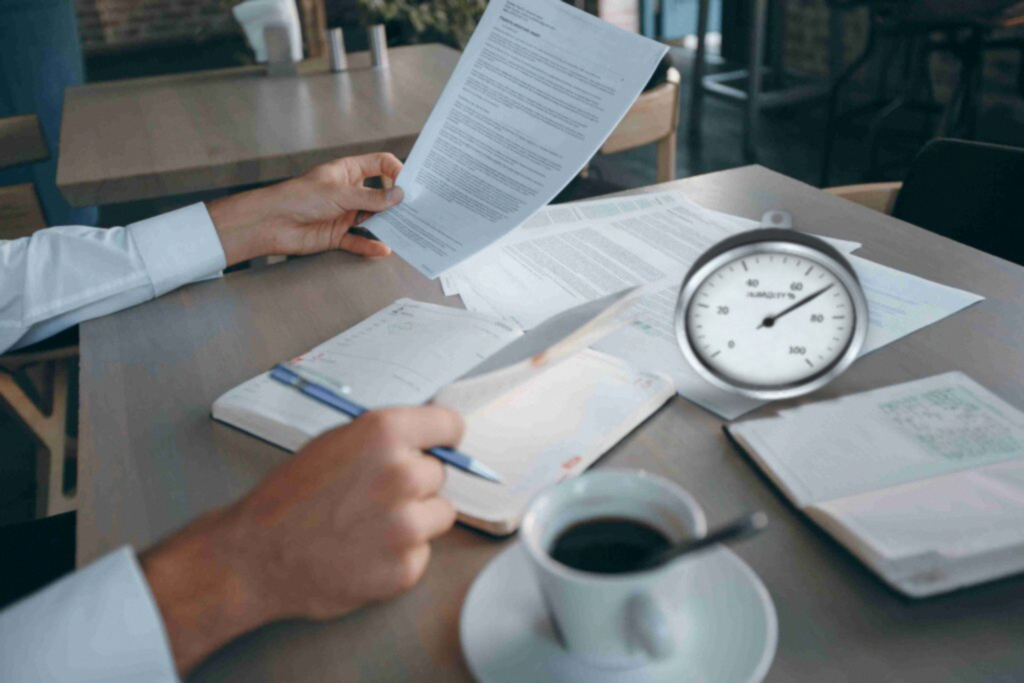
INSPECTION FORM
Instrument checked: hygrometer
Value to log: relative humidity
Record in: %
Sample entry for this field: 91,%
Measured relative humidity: 68,%
